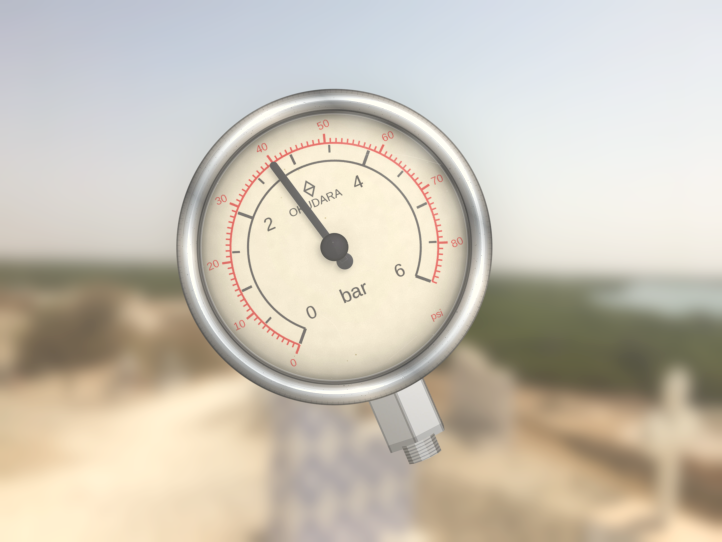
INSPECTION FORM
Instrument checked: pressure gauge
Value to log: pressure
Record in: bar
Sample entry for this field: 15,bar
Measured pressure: 2.75,bar
